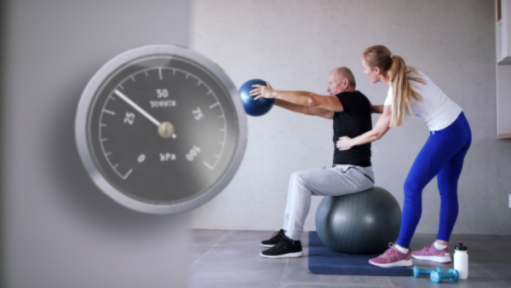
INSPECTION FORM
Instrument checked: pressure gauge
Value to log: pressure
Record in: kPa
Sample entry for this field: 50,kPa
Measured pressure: 32.5,kPa
